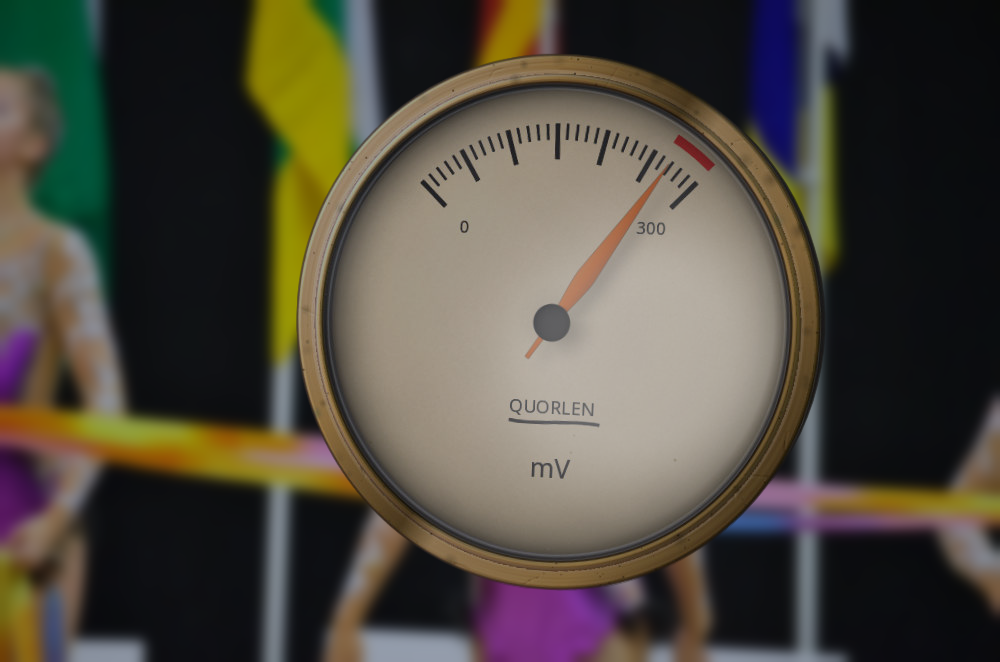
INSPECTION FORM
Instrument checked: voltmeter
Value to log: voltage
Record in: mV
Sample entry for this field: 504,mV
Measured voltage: 270,mV
